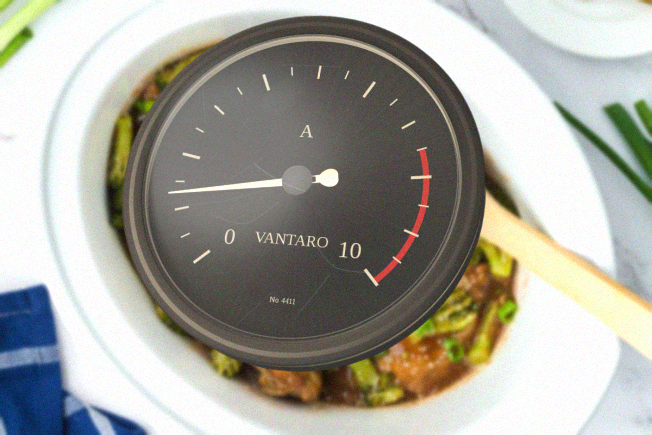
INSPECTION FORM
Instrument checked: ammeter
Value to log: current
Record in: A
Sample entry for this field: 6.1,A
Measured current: 1.25,A
